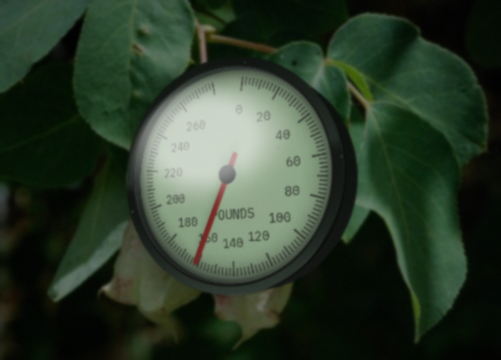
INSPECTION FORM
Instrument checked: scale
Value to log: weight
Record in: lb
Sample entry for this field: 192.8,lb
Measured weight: 160,lb
